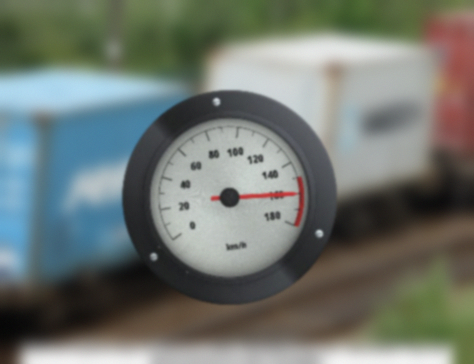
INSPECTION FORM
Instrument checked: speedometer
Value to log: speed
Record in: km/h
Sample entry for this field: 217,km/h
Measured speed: 160,km/h
